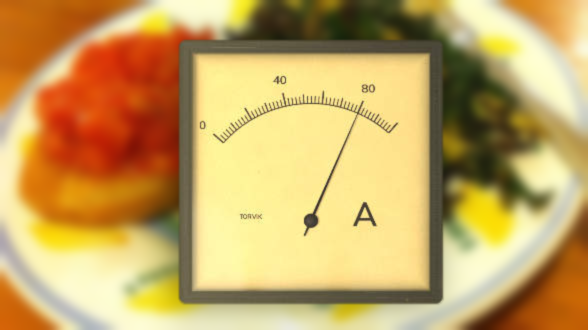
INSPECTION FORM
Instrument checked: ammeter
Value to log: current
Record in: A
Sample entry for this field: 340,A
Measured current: 80,A
